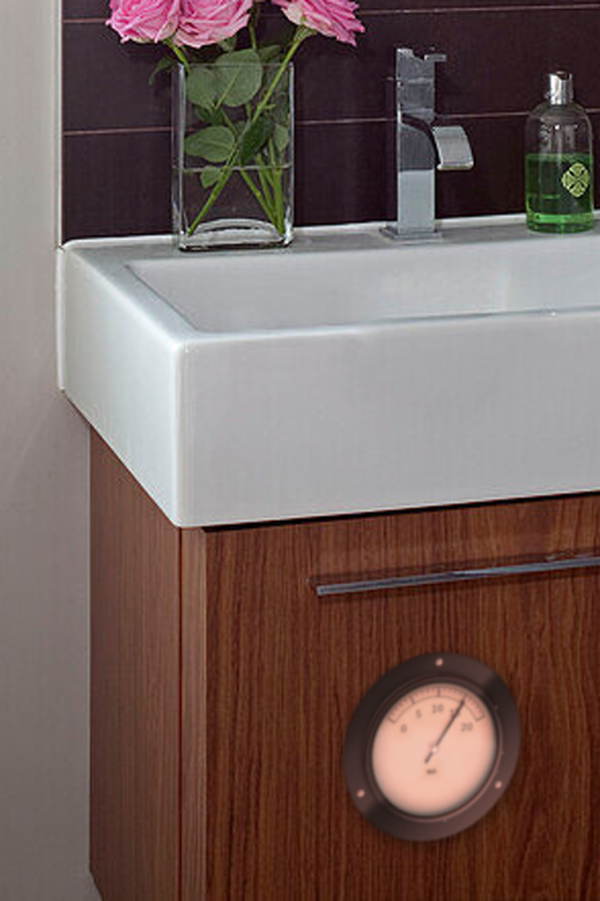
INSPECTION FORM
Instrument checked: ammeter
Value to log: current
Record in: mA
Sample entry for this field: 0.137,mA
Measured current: 15,mA
